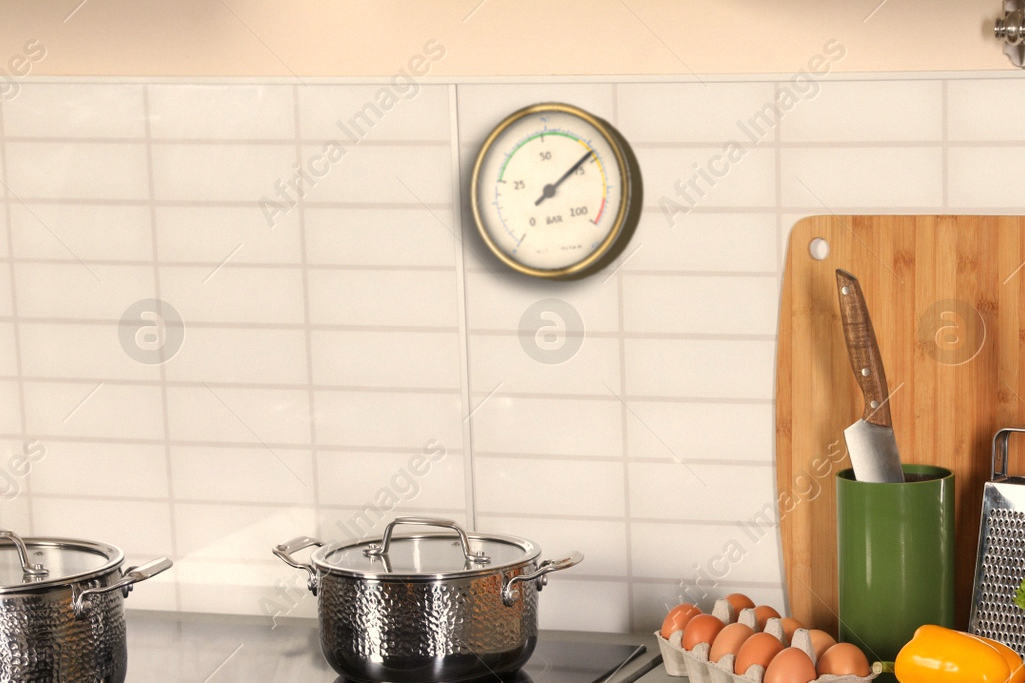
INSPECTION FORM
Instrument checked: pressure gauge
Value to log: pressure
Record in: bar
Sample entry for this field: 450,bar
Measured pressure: 72.5,bar
